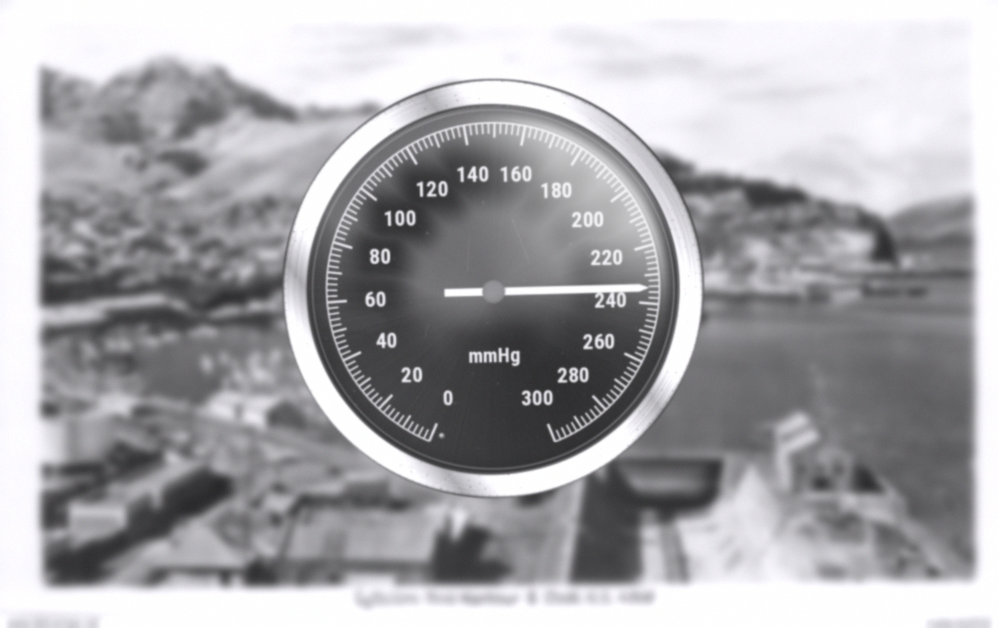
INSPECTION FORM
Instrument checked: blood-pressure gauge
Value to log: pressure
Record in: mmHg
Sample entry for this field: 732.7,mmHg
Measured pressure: 234,mmHg
